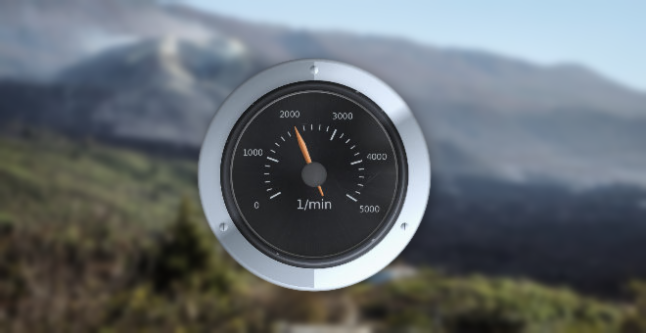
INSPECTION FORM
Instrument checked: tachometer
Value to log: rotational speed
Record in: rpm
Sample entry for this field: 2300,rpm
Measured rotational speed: 2000,rpm
